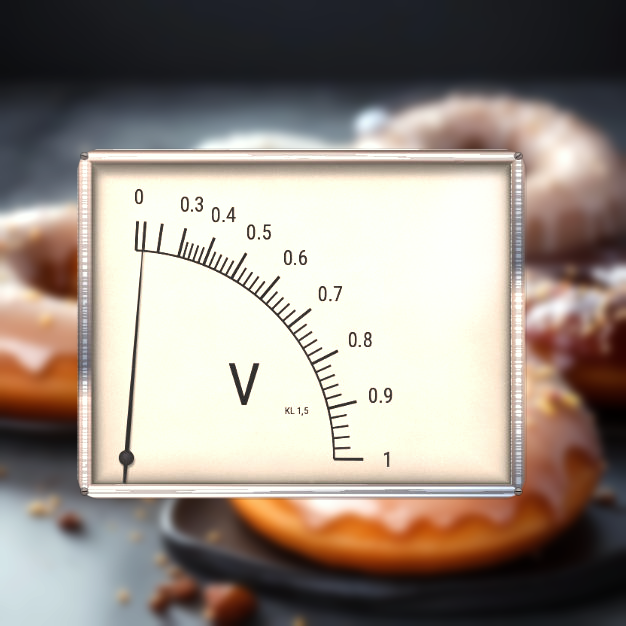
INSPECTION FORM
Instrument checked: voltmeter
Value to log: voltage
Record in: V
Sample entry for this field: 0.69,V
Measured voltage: 0.1,V
